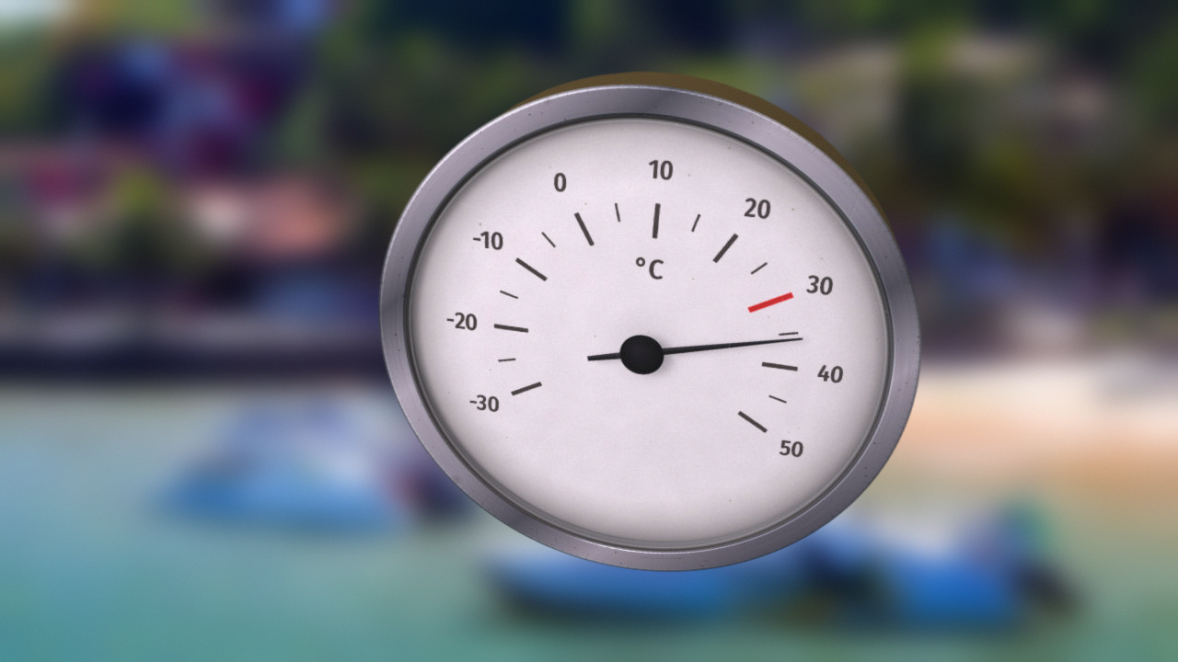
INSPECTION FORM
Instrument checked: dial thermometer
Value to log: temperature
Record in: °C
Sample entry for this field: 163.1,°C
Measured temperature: 35,°C
